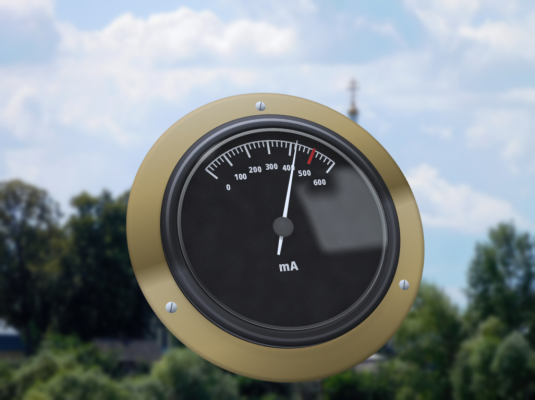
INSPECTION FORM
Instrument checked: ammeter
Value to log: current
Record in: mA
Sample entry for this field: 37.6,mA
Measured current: 420,mA
